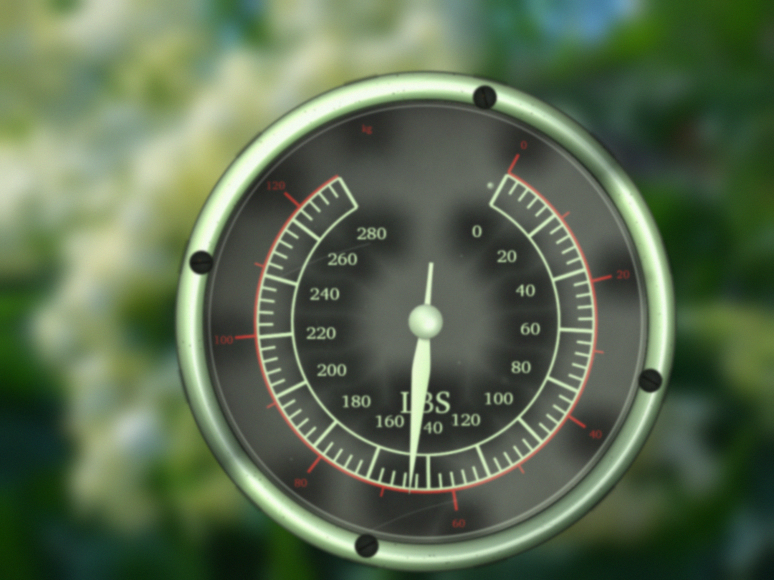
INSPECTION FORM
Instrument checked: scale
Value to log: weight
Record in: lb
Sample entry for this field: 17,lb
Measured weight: 146,lb
